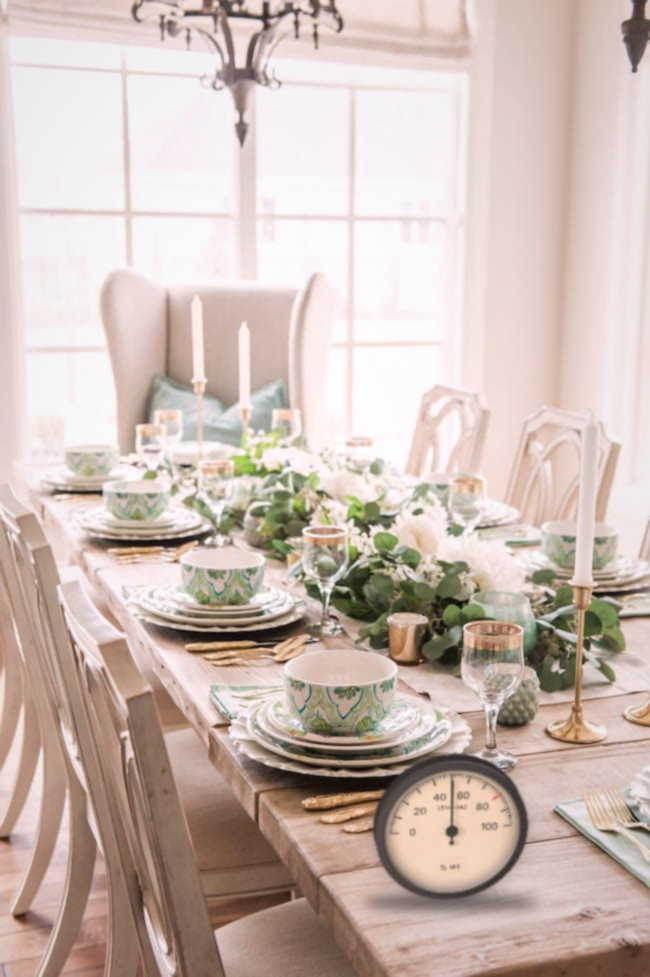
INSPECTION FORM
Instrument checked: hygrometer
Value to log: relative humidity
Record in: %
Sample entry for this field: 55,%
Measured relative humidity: 50,%
